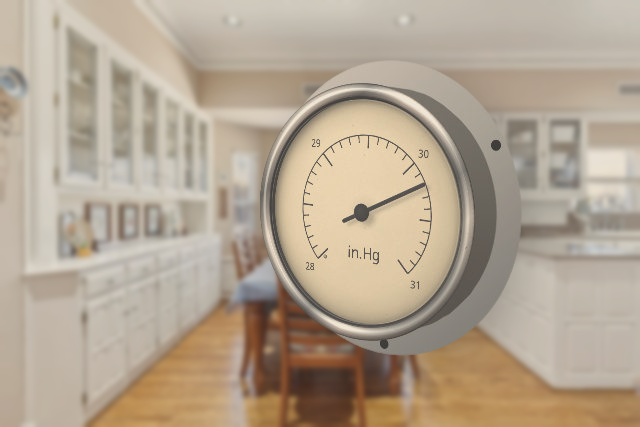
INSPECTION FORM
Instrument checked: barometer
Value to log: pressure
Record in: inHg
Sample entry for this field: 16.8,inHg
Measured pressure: 30.2,inHg
